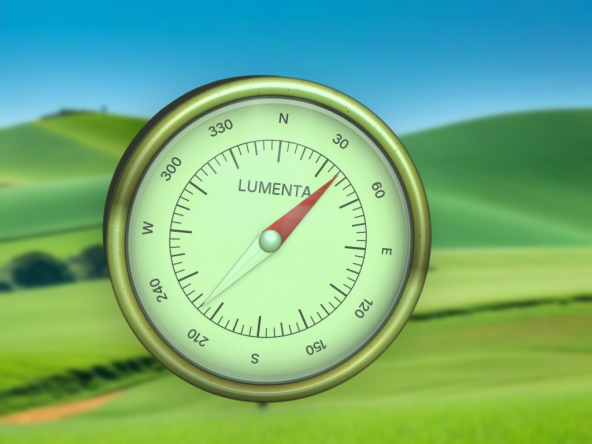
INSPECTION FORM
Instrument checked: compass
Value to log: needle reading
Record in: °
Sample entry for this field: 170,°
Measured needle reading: 40,°
